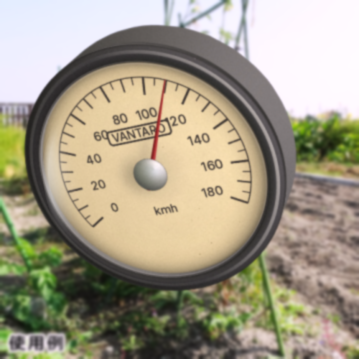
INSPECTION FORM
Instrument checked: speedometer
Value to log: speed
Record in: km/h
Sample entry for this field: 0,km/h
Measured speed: 110,km/h
